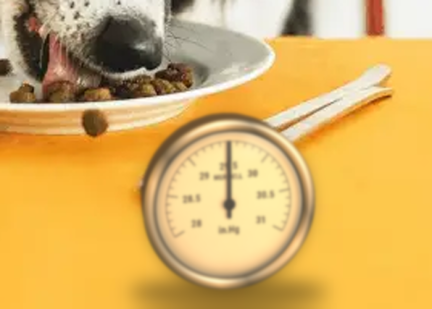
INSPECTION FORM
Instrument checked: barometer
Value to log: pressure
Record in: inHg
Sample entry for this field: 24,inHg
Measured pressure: 29.5,inHg
